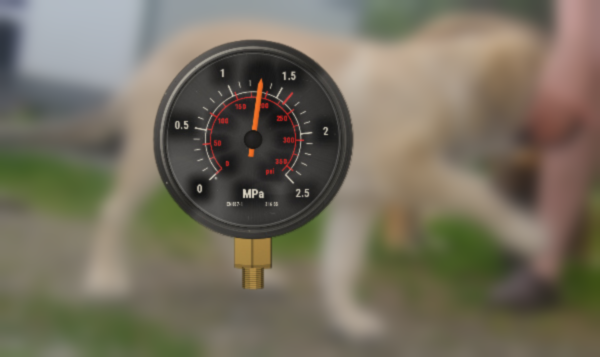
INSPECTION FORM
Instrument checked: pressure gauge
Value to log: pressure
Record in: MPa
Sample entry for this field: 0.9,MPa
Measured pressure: 1.3,MPa
